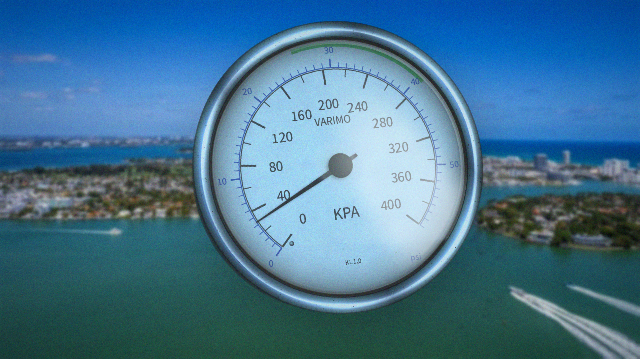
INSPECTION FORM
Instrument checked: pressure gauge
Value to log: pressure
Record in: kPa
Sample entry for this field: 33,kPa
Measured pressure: 30,kPa
